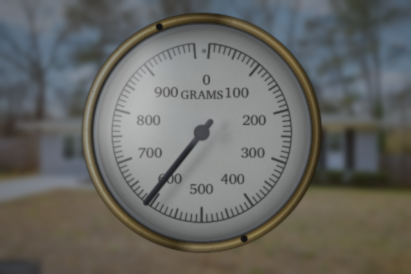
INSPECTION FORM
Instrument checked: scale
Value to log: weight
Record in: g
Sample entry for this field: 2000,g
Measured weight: 610,g
